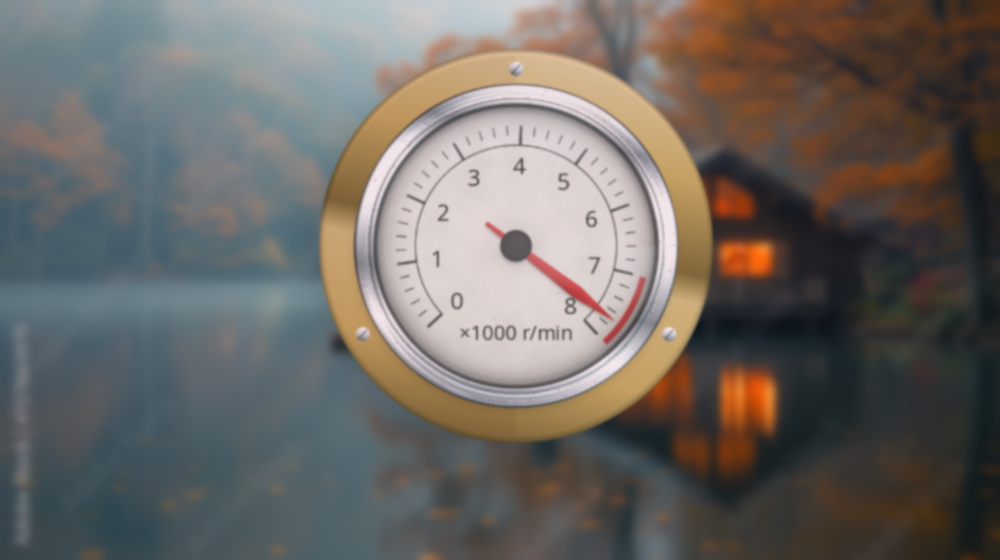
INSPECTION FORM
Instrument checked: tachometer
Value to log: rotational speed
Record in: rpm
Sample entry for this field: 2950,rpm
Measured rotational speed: 7700,rpm
